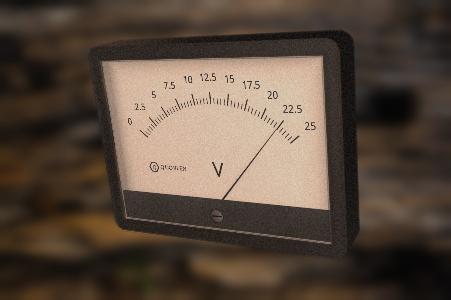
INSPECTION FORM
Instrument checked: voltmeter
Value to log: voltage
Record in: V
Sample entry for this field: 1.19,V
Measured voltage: 22.5,V
